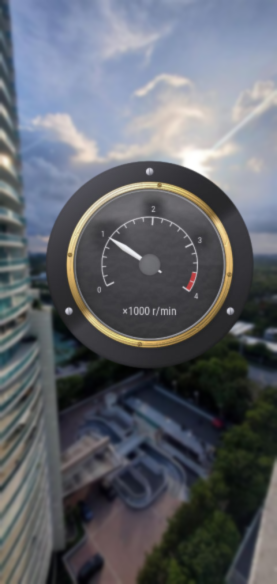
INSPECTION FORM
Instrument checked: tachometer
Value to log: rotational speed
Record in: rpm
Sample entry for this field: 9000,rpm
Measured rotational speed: 1000,rpm
